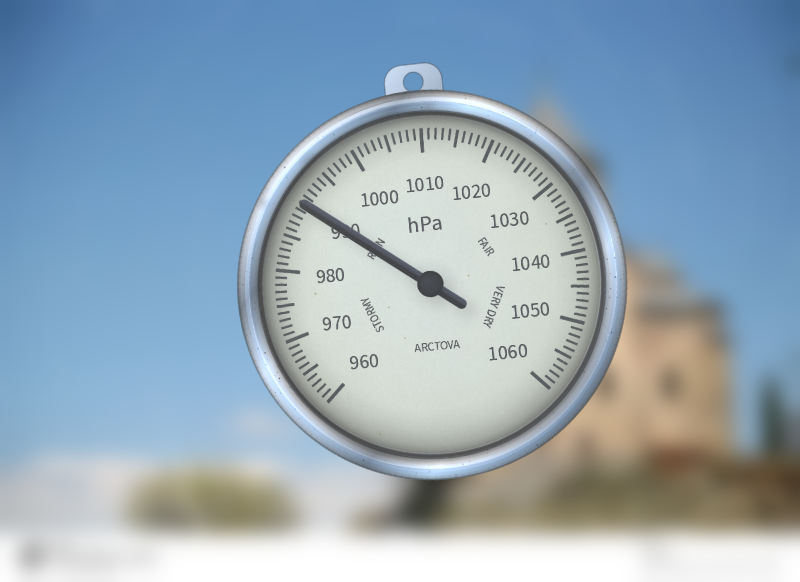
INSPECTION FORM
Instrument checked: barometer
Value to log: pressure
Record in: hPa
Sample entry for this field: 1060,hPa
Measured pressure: 990,hPa
